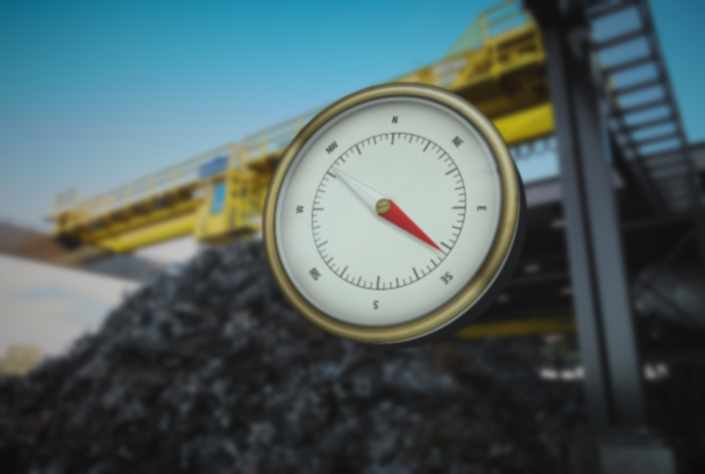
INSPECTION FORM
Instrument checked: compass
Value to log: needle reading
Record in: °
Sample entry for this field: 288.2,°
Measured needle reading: 125,°
